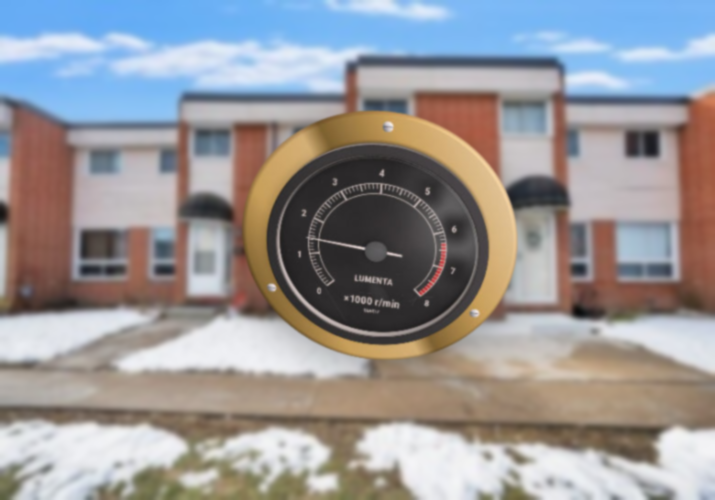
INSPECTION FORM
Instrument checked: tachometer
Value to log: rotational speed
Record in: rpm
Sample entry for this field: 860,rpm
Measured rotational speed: 1500,rpm
